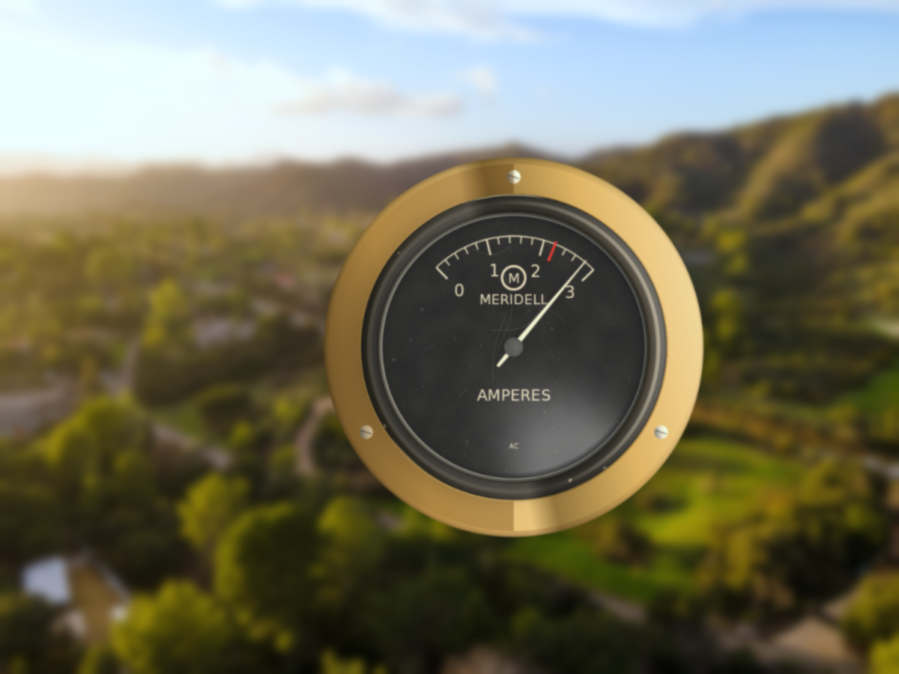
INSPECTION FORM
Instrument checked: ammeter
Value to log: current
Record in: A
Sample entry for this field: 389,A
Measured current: 2.8,A
